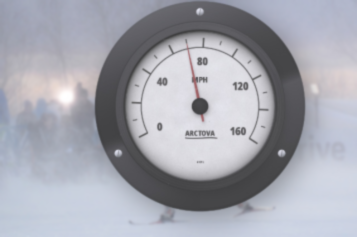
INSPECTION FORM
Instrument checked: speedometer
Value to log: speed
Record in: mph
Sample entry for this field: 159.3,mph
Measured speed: 70,mph
